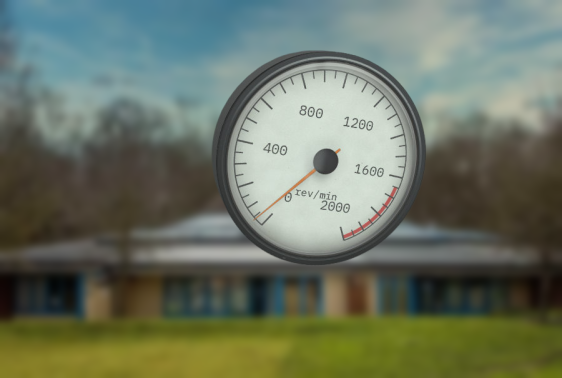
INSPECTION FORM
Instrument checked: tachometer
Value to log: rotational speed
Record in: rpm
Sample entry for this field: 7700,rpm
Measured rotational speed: 50,rpm
